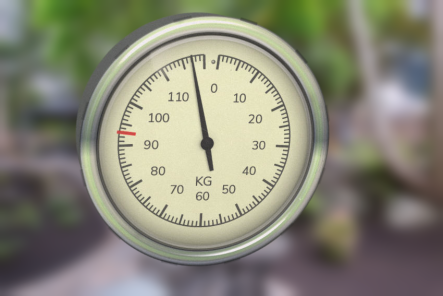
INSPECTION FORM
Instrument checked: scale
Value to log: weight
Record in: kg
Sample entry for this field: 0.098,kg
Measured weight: 117,kg
